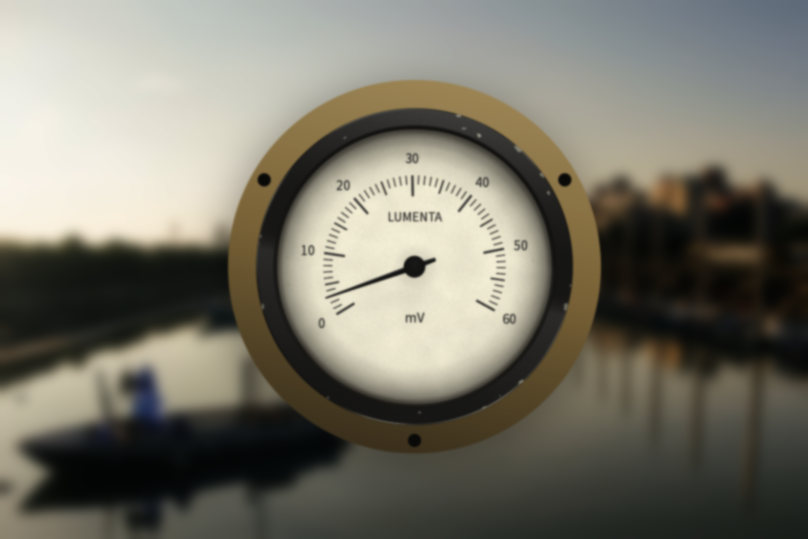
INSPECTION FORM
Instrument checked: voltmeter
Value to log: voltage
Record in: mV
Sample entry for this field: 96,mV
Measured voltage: 3,mV
